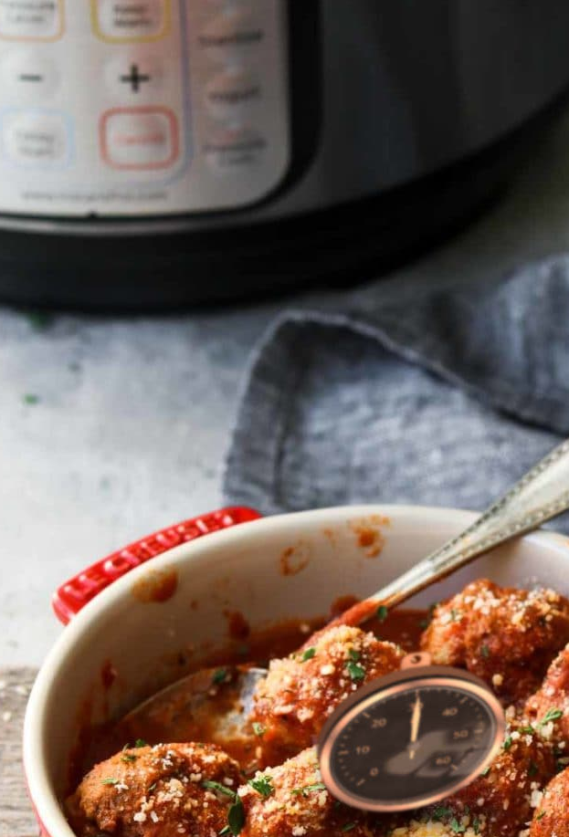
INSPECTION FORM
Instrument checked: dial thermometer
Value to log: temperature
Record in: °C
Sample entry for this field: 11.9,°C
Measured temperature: 30,°C
